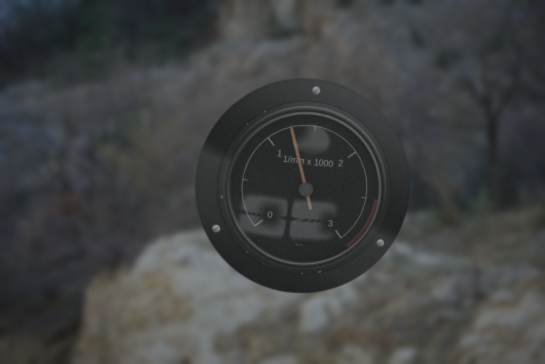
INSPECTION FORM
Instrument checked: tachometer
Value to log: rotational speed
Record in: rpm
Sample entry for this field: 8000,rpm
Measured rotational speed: 1250,rpm
